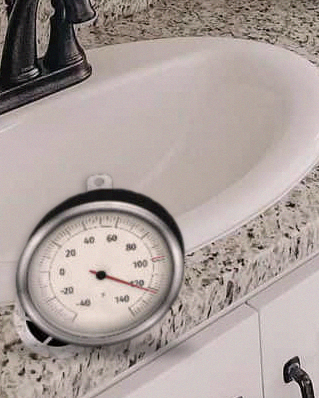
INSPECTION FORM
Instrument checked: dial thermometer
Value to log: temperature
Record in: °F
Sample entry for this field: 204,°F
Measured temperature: 120,°F
